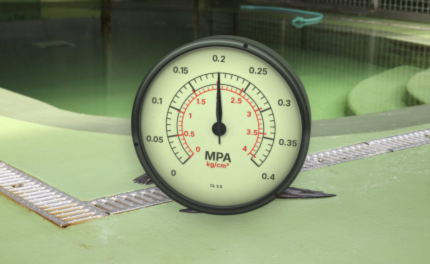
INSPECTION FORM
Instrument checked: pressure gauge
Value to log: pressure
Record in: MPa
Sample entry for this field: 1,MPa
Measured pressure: 0.2,MPa
